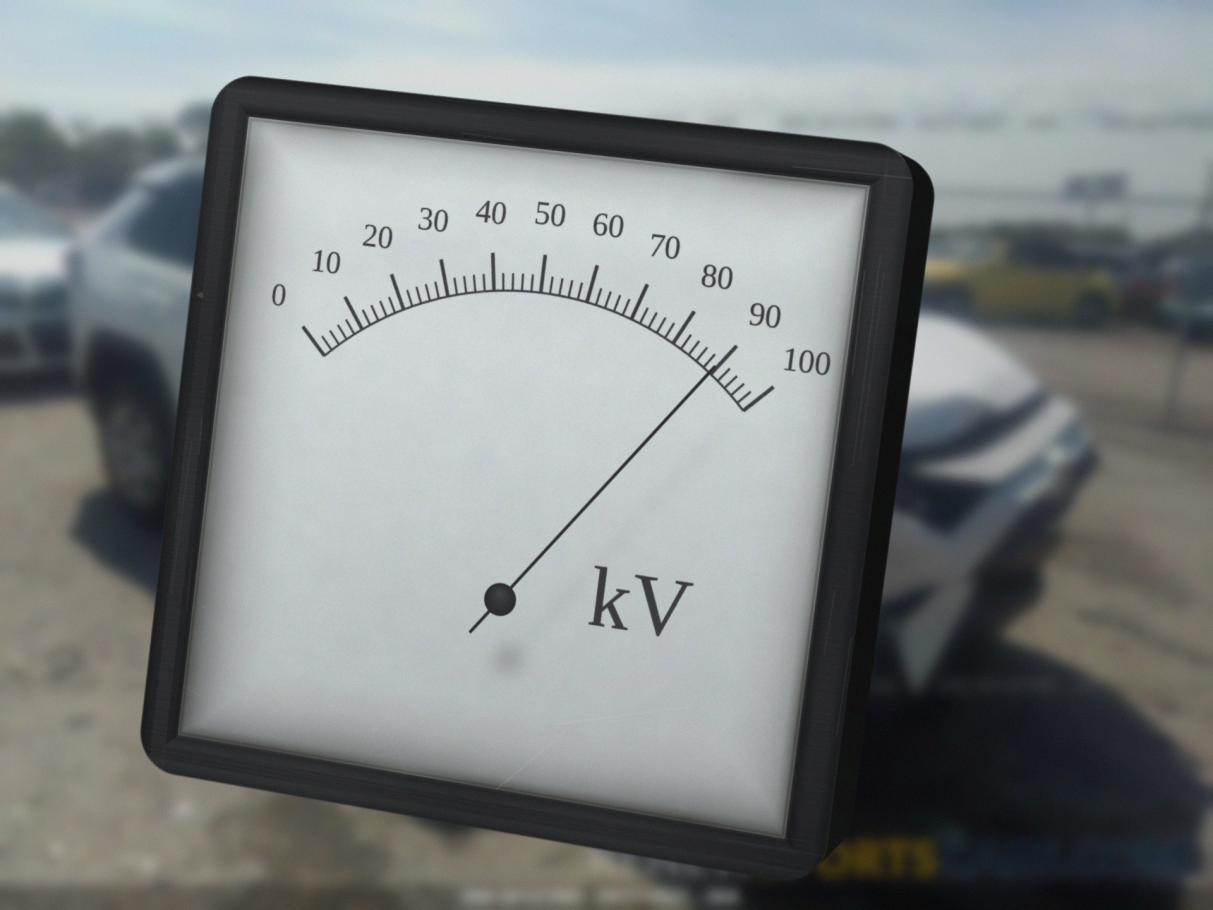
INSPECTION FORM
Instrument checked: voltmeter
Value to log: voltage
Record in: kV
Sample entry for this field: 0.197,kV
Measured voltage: 90,kV
